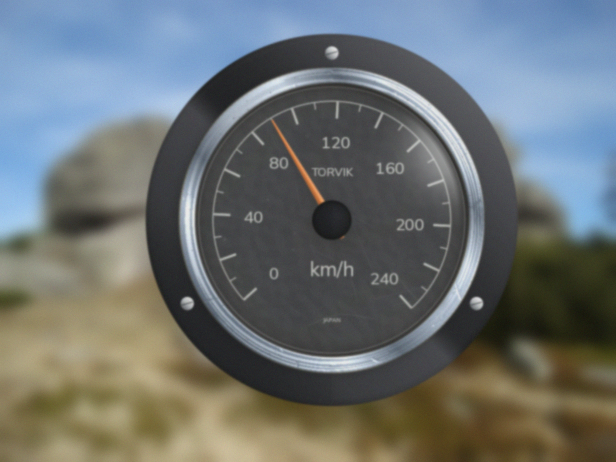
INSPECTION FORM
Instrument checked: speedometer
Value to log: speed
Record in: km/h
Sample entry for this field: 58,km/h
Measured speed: 90,km/h
